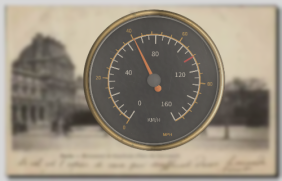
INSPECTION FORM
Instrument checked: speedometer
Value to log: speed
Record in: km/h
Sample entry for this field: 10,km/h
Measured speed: 65,km/h
